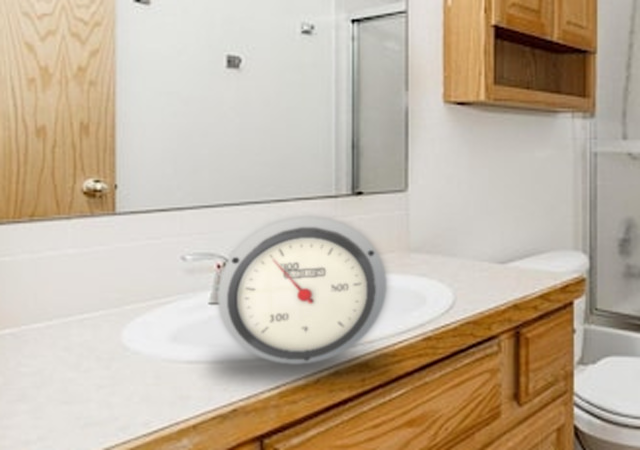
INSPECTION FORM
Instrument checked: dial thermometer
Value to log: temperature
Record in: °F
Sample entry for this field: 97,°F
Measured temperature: 280,°F
